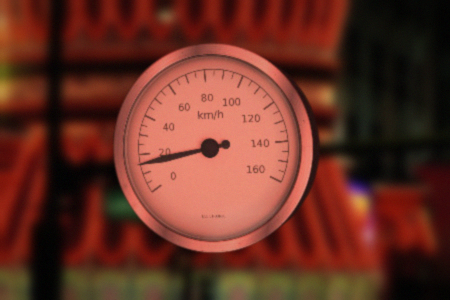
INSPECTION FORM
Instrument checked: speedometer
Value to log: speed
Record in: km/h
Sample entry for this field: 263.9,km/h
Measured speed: 15,km/h
